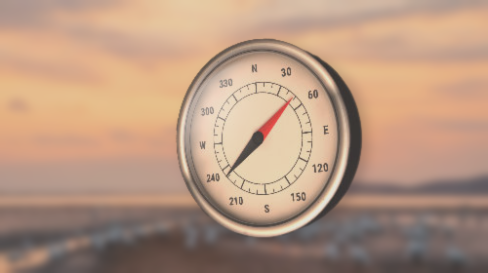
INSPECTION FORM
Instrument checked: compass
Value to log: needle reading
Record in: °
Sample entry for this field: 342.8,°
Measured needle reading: 50,°
